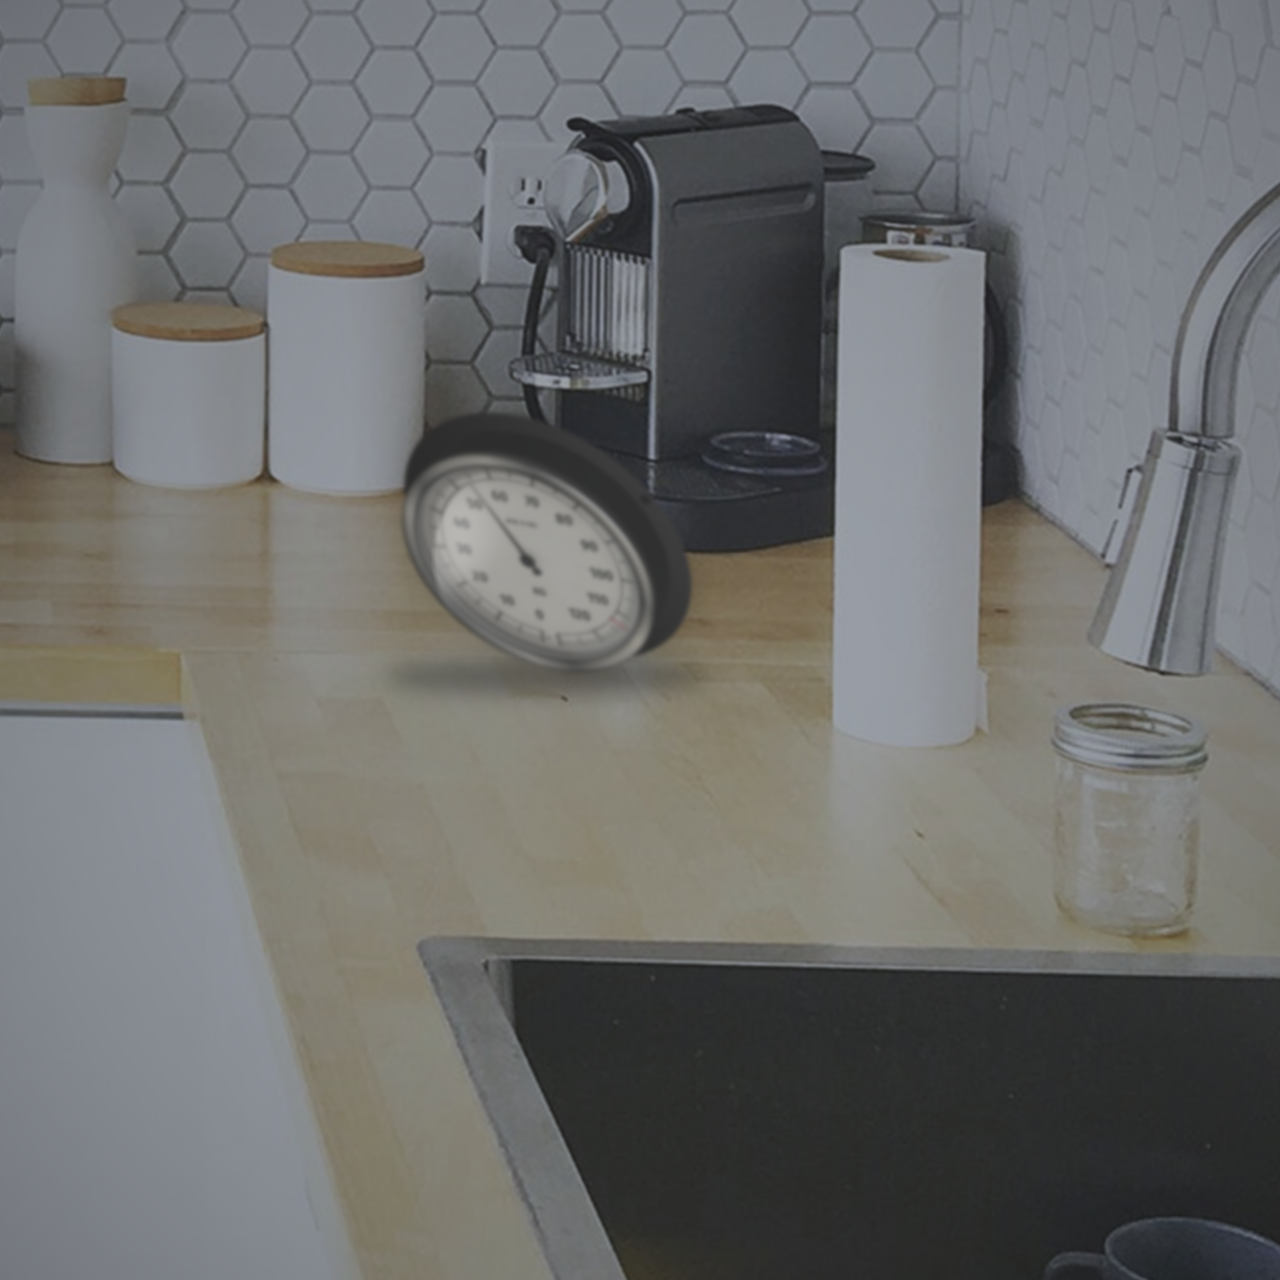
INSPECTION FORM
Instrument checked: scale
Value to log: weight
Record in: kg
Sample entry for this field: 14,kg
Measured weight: 55,kg
